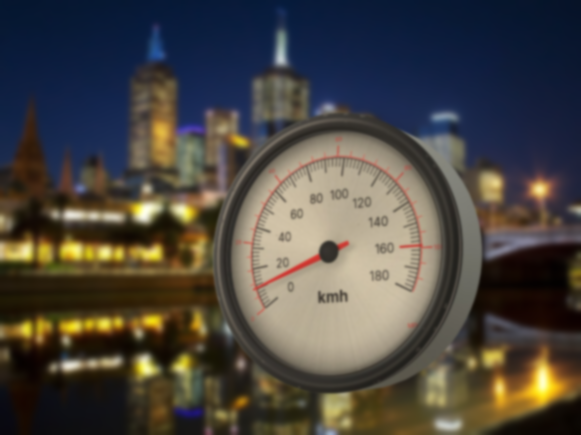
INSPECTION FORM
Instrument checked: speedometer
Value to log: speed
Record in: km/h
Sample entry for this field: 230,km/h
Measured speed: 10,km/h
